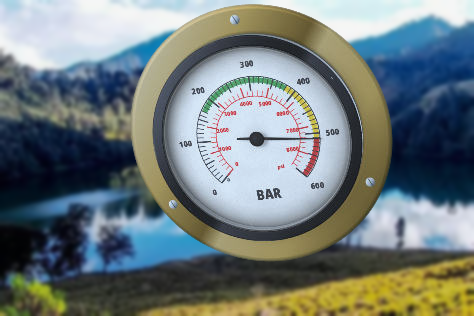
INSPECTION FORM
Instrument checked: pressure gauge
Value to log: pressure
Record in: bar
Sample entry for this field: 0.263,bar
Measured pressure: 510,bar
